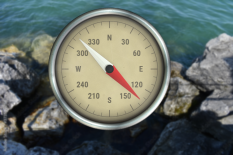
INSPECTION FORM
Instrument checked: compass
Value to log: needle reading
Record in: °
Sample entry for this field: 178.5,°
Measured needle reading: 135,°
